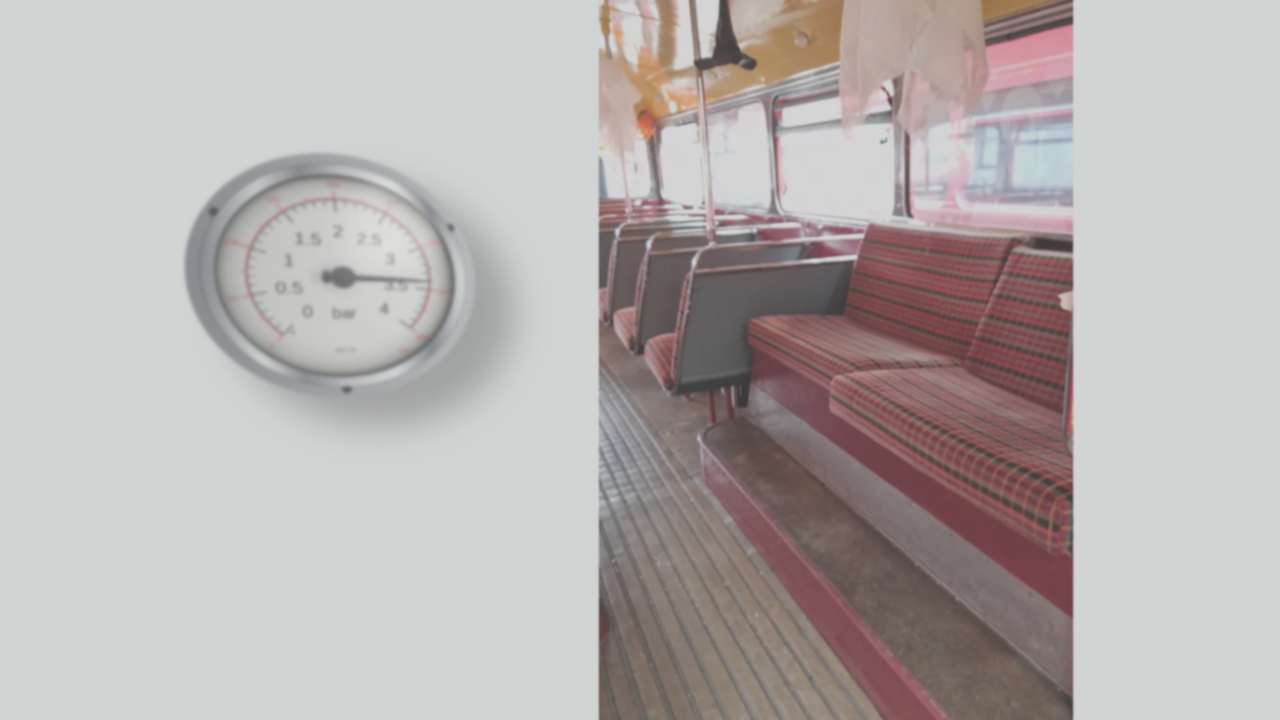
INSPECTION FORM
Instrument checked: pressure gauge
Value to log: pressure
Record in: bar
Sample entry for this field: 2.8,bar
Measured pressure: 3.4,bar
